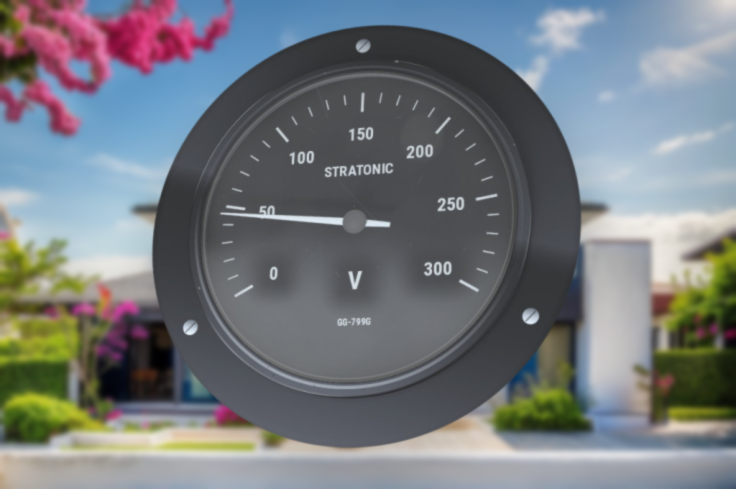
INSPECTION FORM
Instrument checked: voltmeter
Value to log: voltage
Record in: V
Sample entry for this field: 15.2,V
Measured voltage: 45,V
